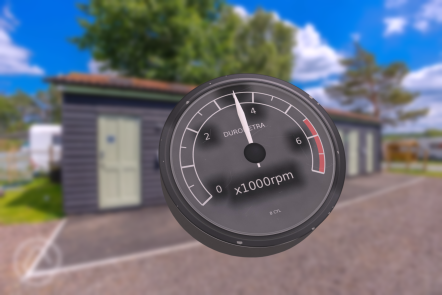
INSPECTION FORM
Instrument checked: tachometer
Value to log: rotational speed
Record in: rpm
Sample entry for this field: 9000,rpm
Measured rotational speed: 3500,rpm
